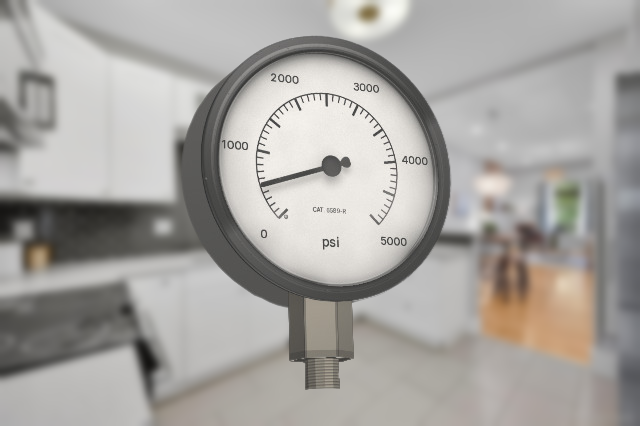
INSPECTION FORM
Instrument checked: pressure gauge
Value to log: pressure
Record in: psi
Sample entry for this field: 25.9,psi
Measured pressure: 500,psi
